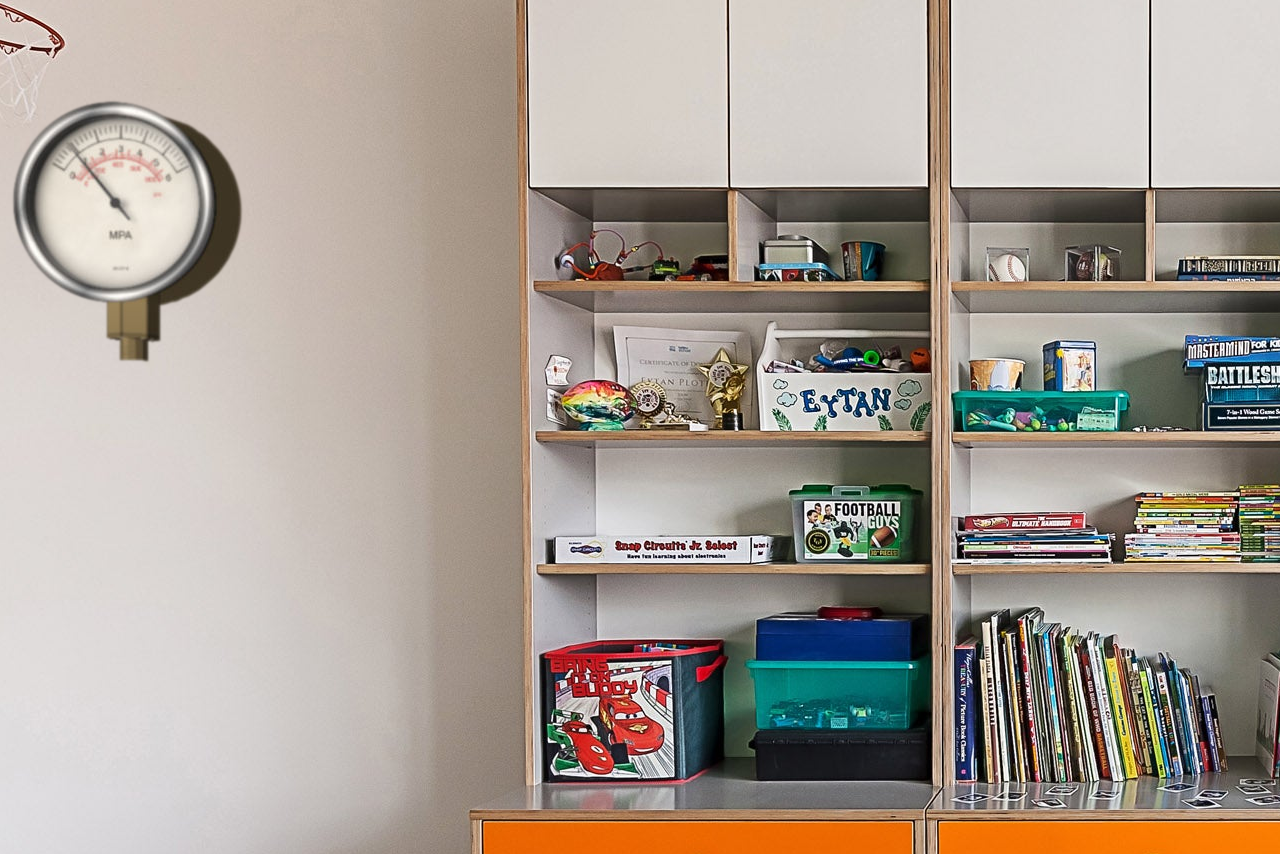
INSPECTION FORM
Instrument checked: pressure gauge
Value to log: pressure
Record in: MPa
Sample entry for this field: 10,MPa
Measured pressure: 1,MPa
